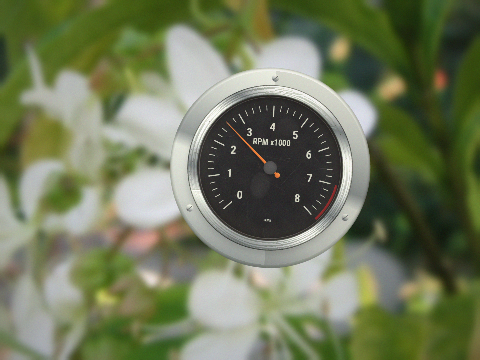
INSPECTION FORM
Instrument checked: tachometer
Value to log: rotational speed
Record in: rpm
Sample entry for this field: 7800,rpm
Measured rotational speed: 2600,rpm
